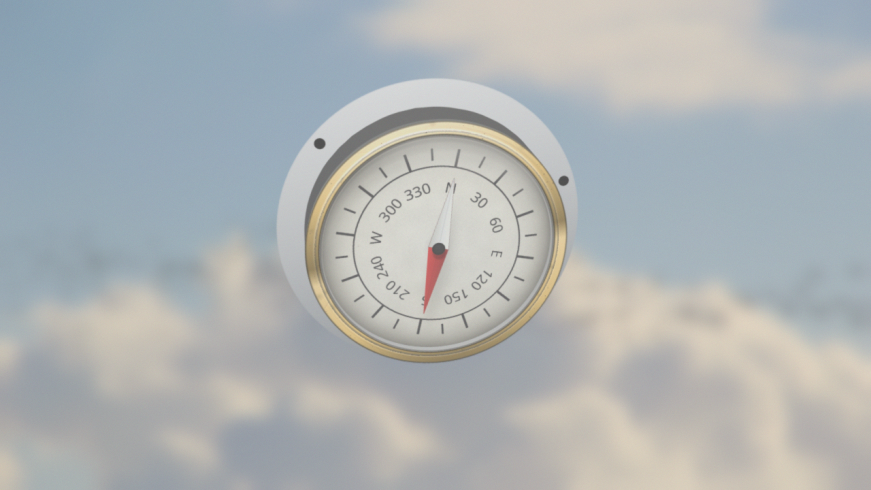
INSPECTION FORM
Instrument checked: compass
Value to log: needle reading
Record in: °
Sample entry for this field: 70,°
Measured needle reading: 180,°
